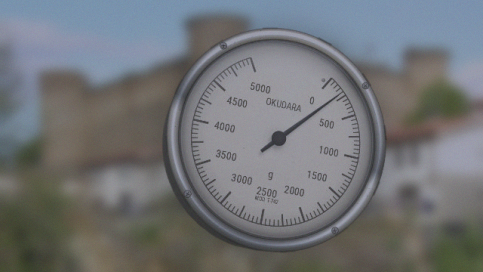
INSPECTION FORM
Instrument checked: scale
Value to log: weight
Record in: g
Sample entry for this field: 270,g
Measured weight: 200,g
